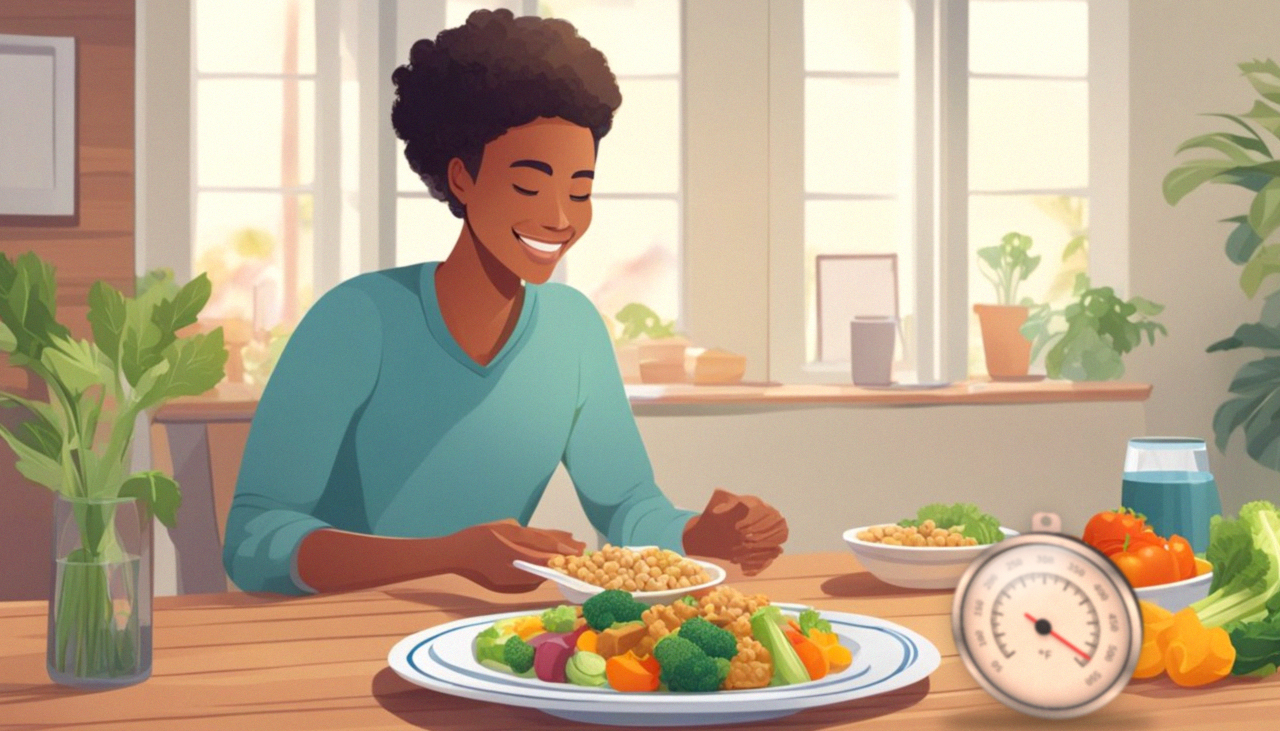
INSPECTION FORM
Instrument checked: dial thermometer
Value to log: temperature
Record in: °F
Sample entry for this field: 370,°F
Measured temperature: 525,°F
